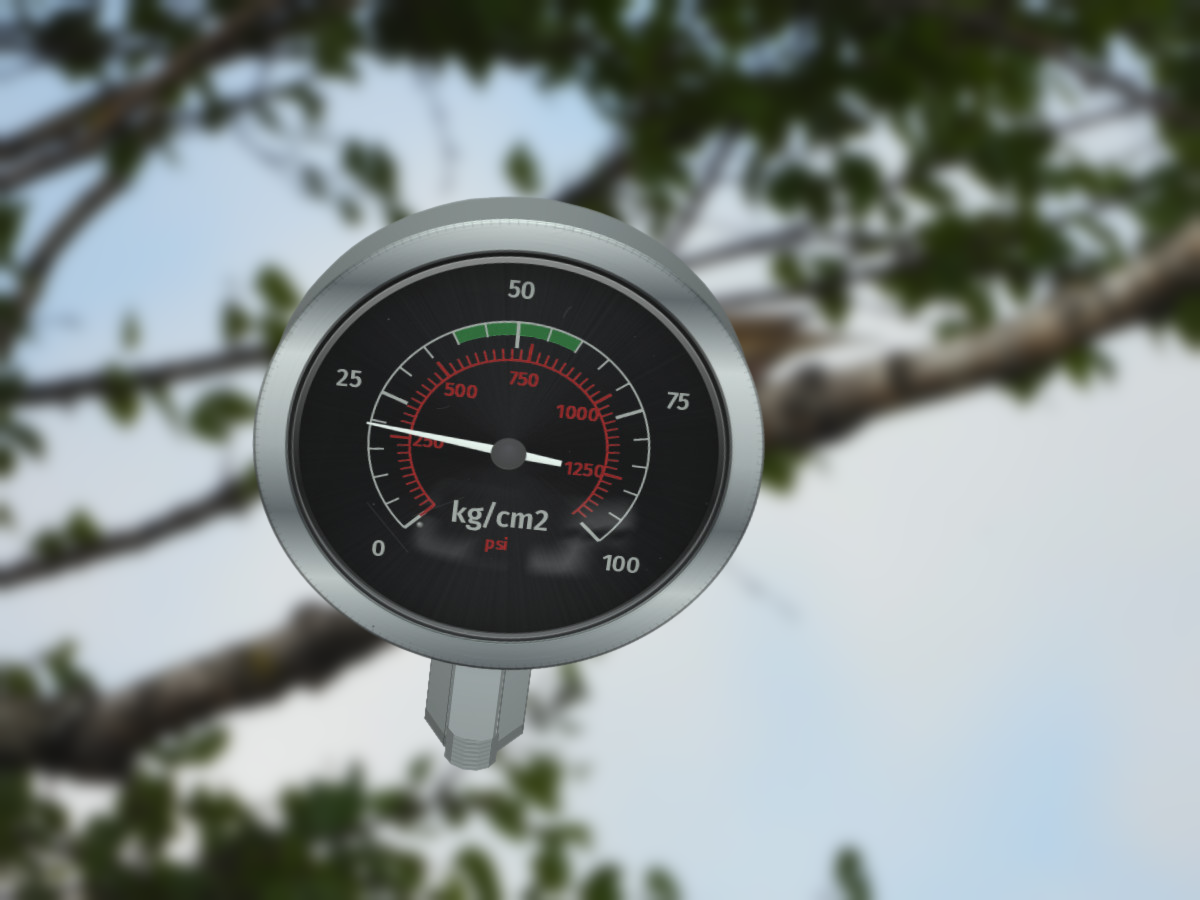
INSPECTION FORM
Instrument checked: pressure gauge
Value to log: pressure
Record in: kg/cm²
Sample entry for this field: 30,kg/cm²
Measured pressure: 20,kg/cm²
